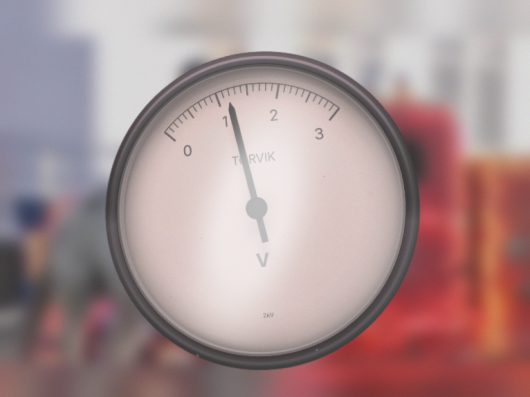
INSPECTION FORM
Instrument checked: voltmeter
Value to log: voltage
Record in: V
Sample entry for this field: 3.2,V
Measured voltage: 1.2,V
